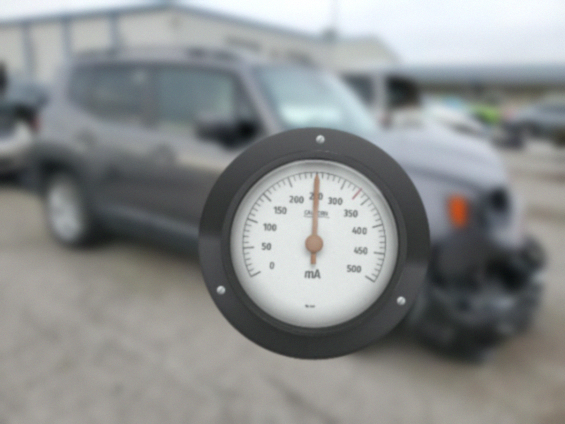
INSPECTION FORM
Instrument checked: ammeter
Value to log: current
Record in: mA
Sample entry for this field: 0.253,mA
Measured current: 250,mA
